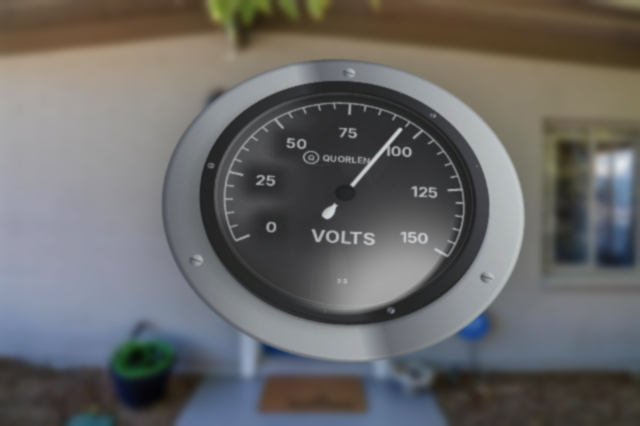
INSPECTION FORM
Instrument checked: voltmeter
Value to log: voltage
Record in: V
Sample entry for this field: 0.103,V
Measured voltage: 95,V
